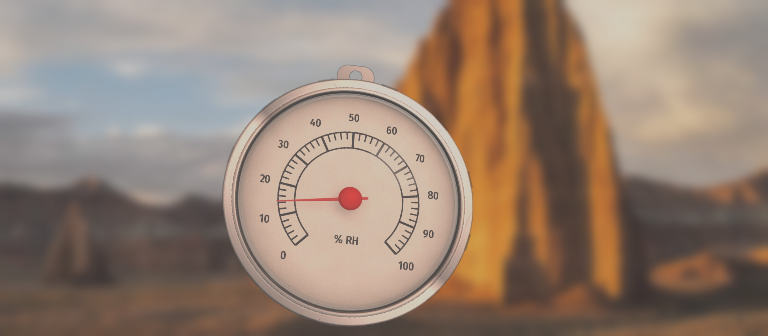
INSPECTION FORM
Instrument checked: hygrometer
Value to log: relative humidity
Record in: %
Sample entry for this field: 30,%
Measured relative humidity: 14,%
